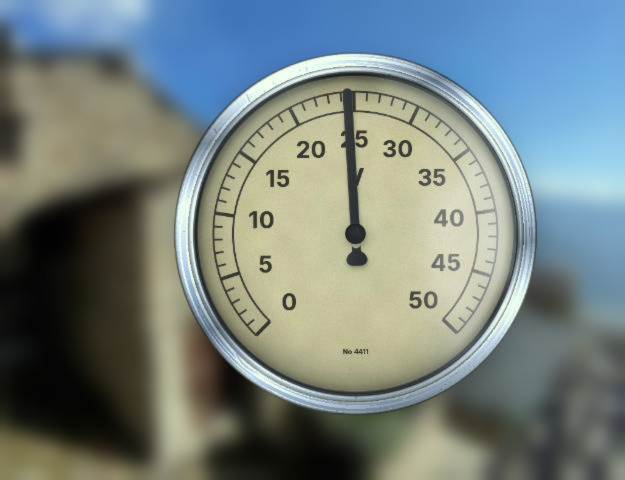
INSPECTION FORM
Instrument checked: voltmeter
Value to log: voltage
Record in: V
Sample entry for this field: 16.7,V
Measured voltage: 24.5,V
